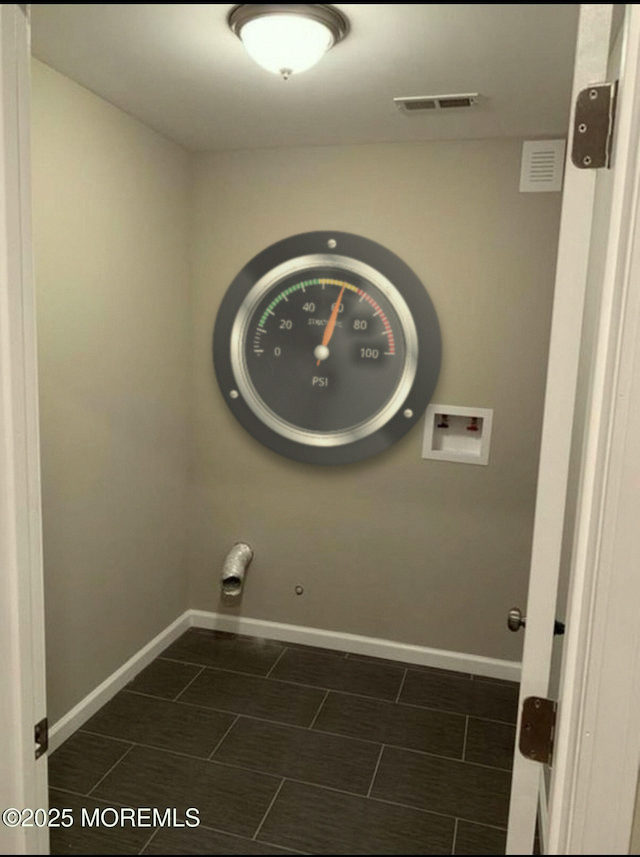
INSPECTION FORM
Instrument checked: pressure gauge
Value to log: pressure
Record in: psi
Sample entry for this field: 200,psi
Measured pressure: 60,psi
